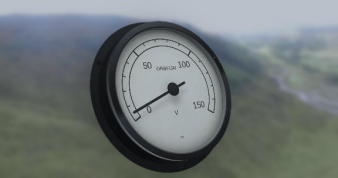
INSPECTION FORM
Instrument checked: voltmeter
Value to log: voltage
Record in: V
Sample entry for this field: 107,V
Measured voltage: 5,V
